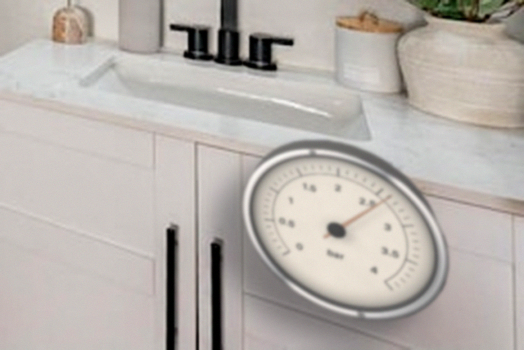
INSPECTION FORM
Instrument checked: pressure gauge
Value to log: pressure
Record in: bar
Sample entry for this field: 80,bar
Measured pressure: 2.6,bar
